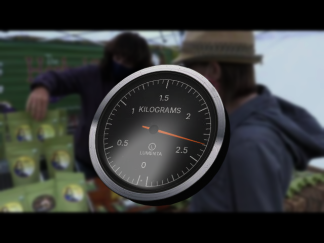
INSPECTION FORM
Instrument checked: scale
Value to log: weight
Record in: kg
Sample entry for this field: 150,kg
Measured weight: 2.35,kg
